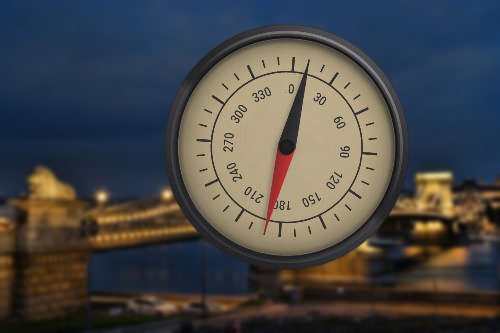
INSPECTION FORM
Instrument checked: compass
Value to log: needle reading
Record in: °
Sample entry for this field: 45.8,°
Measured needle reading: 190,°
